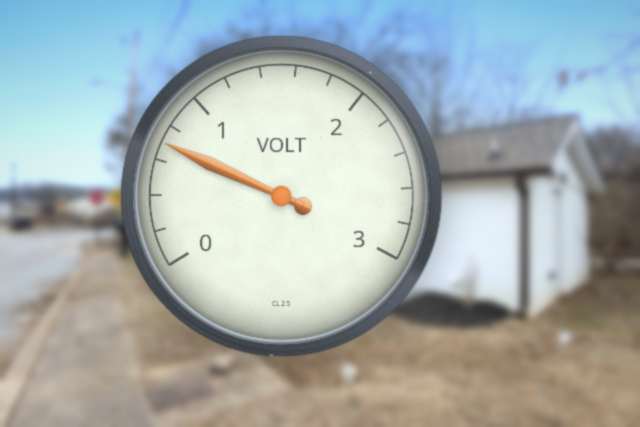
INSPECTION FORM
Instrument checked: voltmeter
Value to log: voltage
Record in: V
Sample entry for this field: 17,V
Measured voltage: 0.7,V
